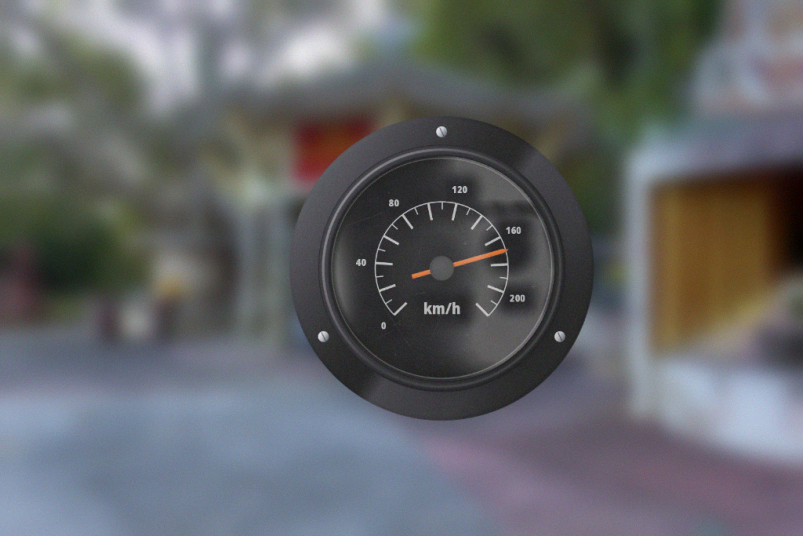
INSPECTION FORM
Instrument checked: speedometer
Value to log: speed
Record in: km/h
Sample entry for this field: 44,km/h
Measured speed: 170,km/h
